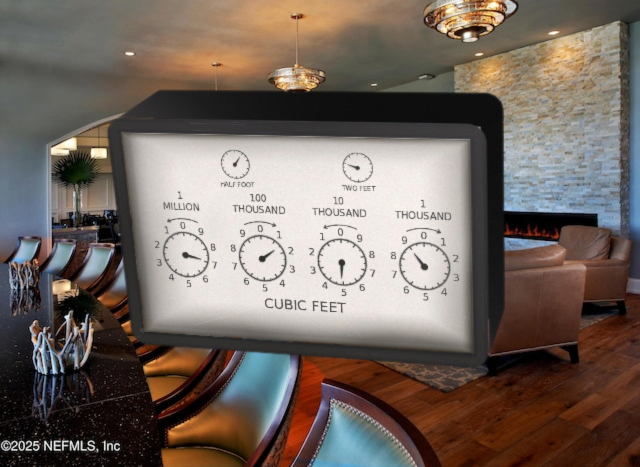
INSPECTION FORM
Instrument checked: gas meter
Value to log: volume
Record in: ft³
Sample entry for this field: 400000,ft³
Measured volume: 714900,ft³
